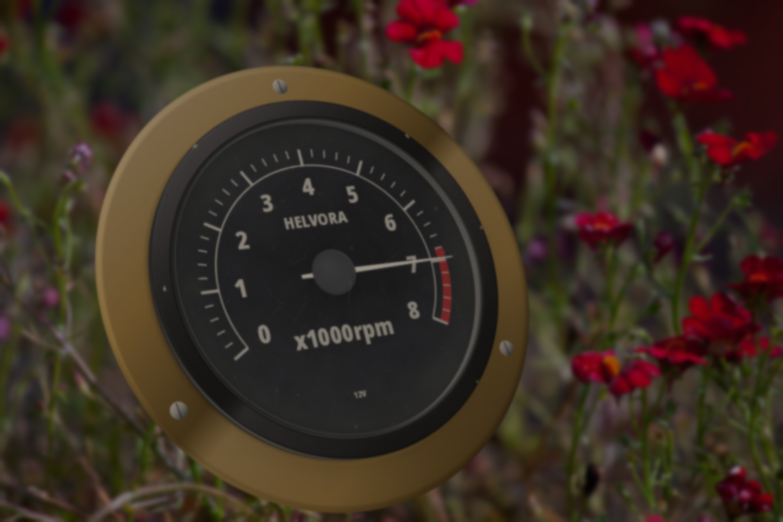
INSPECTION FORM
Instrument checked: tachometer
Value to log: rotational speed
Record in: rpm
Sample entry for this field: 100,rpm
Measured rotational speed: 7000,rpm
